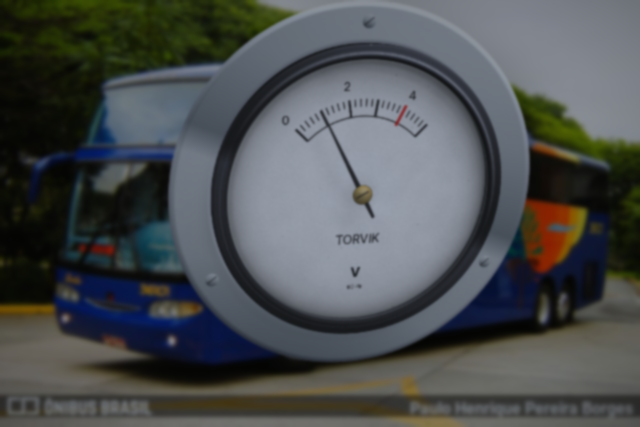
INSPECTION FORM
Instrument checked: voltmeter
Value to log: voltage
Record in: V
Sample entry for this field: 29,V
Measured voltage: 1,V
